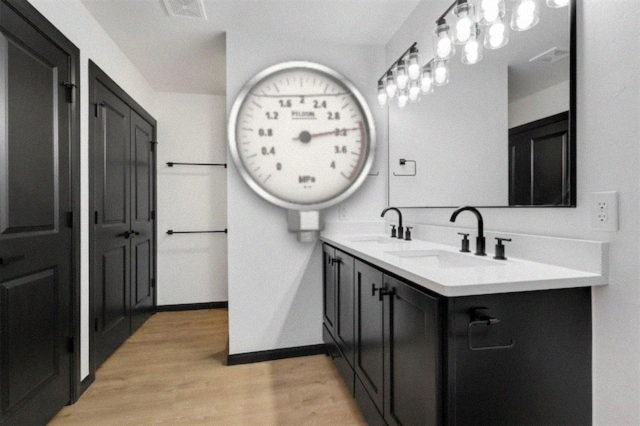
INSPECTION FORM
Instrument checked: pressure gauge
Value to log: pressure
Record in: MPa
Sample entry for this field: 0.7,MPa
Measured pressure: 3.2,MPa
